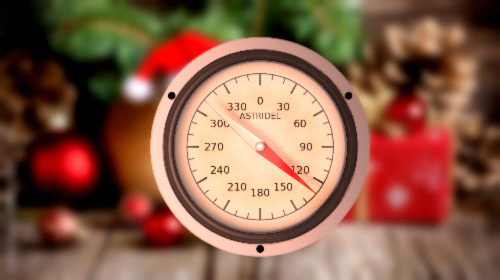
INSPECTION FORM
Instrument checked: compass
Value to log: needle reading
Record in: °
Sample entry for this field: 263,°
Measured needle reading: 130,°
